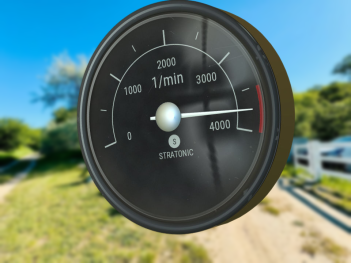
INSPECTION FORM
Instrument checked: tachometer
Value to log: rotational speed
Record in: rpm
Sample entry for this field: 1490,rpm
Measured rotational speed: 3750,rpm
